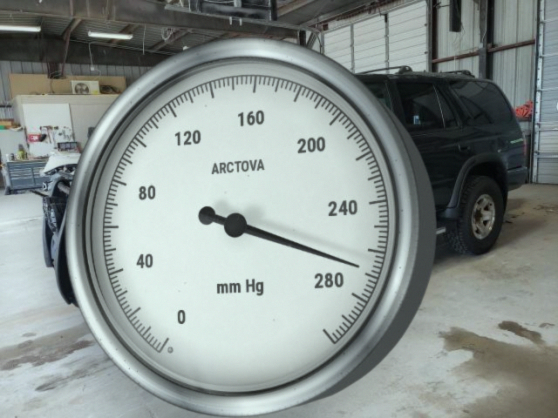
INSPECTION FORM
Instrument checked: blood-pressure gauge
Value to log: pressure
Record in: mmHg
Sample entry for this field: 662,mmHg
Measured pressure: 268,mmHg
